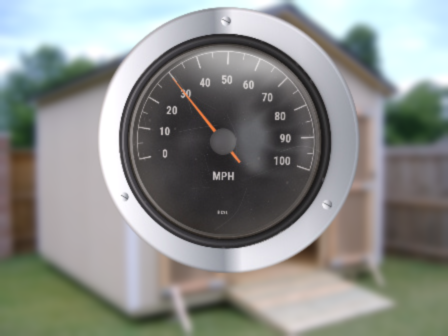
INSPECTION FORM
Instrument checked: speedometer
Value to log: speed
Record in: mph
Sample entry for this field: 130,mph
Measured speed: 30,mph
